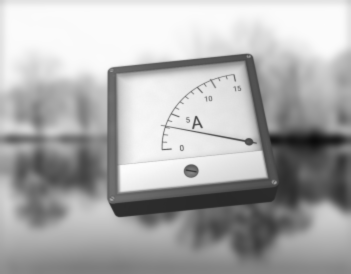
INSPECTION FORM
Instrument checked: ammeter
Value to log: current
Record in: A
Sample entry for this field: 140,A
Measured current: 3,A
